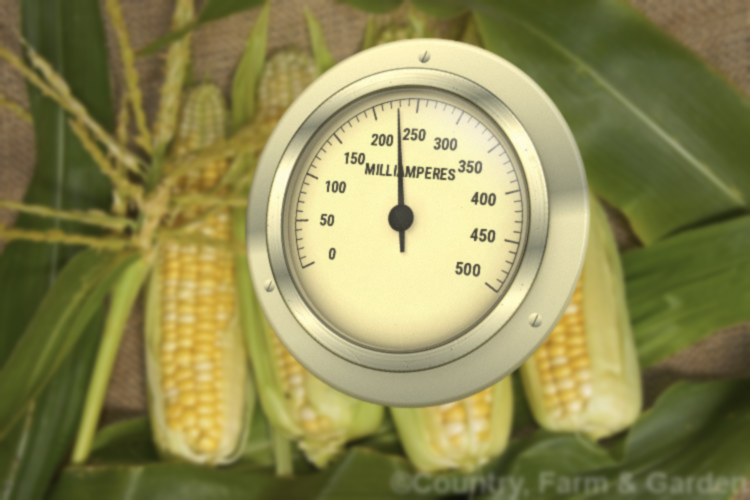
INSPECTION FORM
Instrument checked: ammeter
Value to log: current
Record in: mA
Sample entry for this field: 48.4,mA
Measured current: 230,mA
